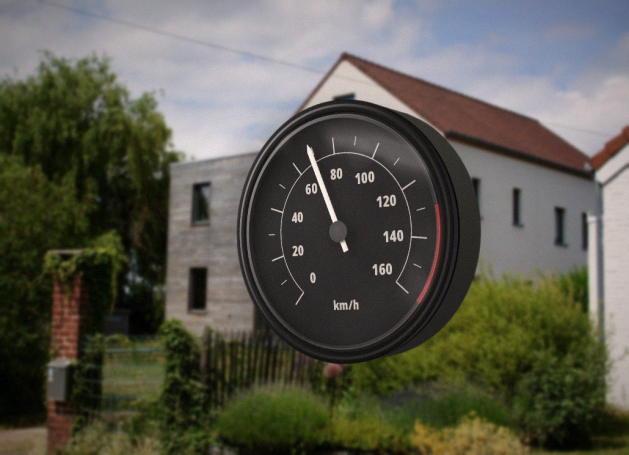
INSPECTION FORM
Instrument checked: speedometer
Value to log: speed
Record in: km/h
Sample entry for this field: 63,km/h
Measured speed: 70,km/h
